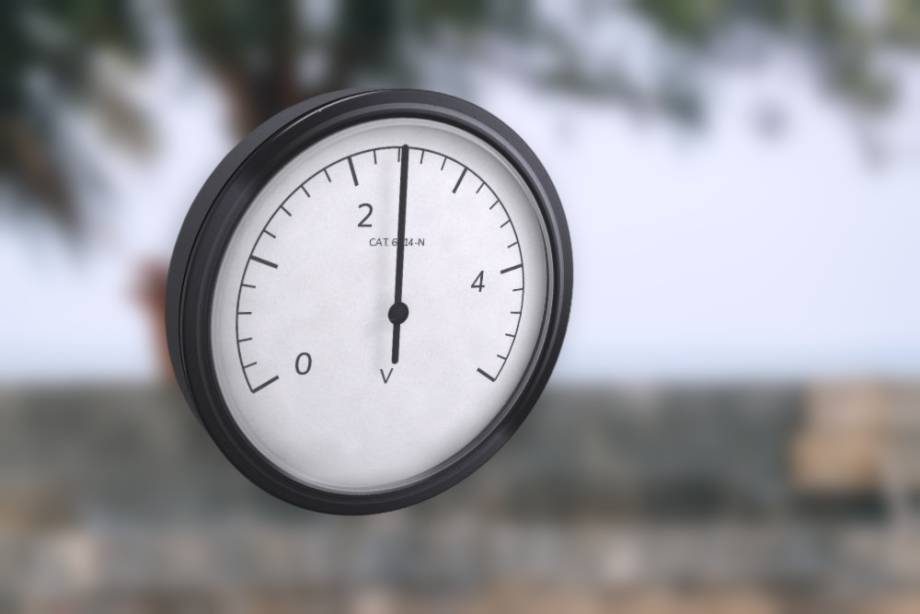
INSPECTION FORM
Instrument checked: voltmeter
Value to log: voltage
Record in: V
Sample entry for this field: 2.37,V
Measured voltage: 2.4,V
